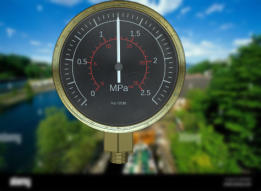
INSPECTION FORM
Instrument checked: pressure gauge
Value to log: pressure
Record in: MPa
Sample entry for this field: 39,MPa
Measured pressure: 1.25,MPa
